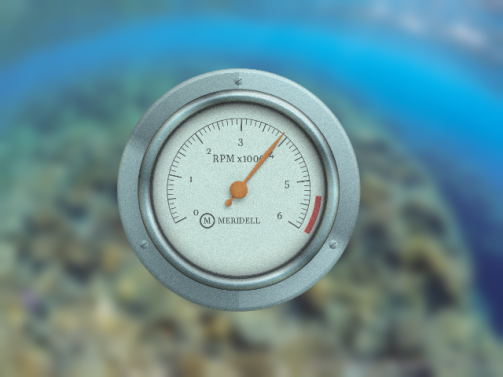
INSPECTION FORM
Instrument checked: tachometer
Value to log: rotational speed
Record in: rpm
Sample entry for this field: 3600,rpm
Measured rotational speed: 3900,rpm
